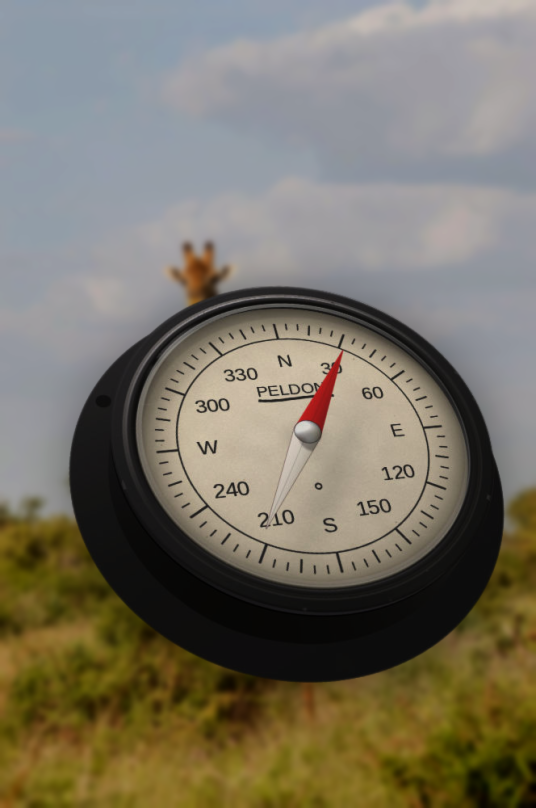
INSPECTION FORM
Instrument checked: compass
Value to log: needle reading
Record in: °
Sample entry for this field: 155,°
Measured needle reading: 32.5,°
